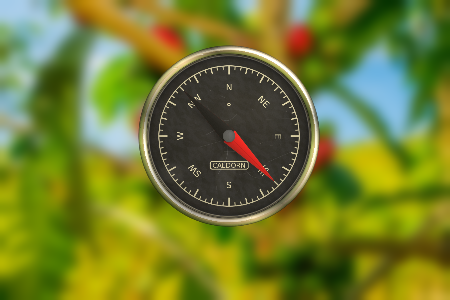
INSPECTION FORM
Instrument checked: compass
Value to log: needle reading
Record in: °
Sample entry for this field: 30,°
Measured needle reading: 135,°
